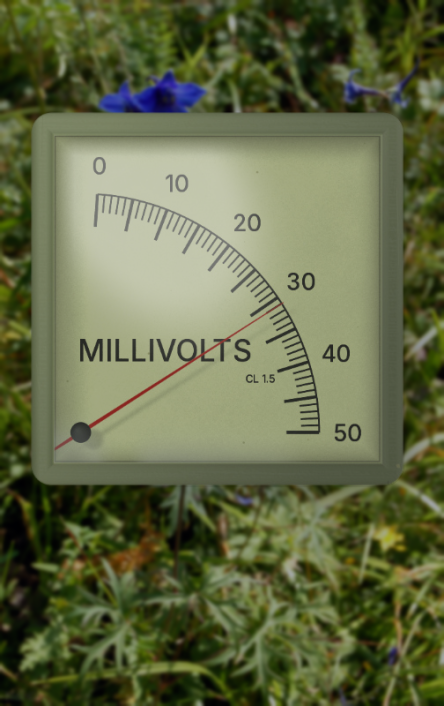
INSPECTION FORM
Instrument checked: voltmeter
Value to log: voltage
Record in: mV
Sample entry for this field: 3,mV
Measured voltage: 31,mV
